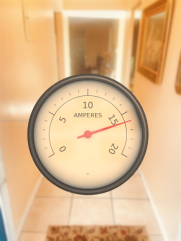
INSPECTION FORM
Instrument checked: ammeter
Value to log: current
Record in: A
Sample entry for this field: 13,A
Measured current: 16,A
